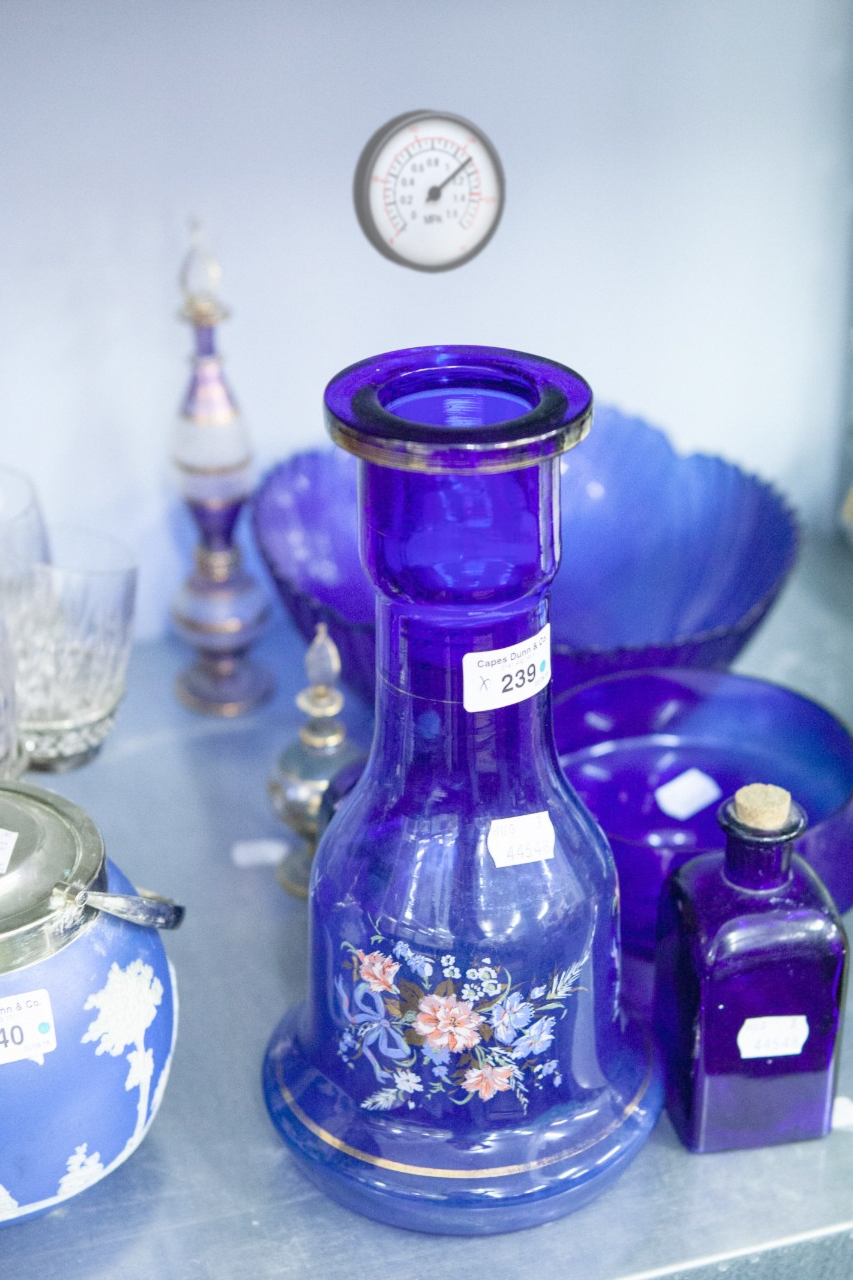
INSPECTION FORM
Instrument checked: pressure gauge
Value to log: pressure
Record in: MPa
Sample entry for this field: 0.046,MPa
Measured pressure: 1.1,MPa
